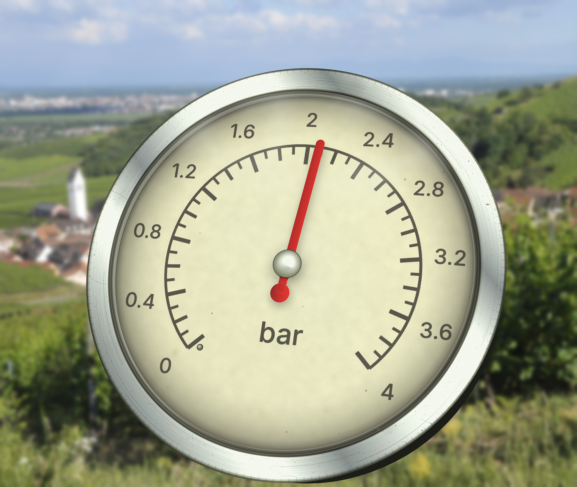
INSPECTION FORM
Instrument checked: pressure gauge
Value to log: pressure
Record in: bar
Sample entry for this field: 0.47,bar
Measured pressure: 2.1,bar
